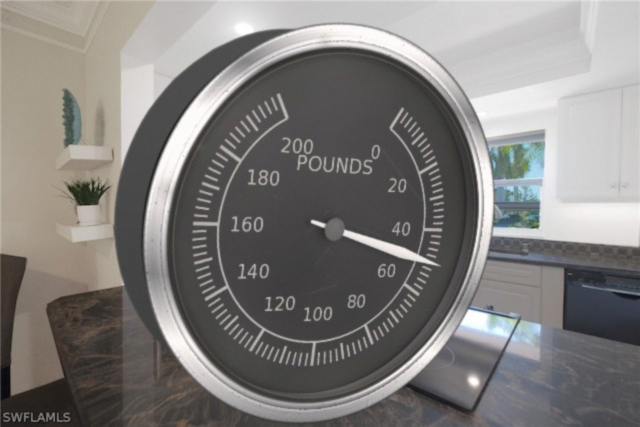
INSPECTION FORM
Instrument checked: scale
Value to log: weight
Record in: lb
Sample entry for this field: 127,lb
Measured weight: 50,lb
